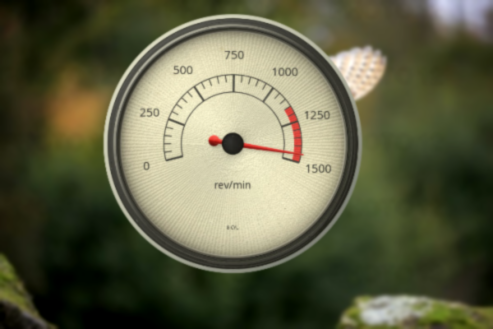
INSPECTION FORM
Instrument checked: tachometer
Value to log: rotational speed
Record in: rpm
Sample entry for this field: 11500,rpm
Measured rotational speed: 1450,rpm
